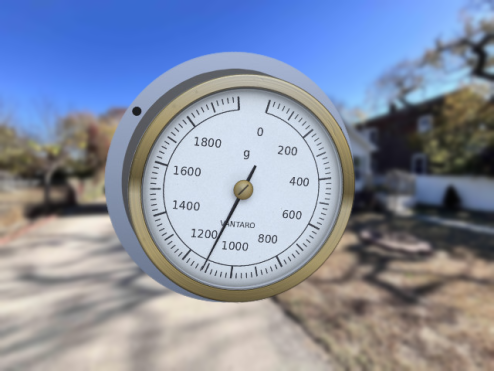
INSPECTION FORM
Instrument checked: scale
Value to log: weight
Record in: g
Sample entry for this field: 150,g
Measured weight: 1120,g
